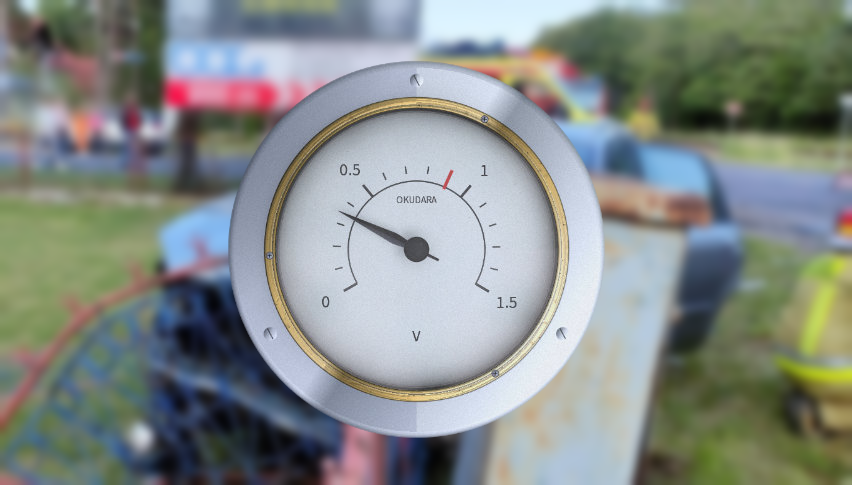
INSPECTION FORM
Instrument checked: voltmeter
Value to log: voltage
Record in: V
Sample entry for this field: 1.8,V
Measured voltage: 0.35,V
